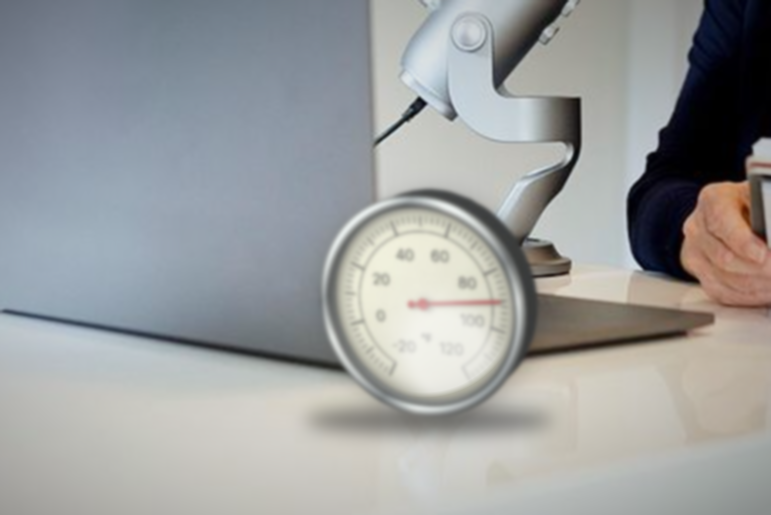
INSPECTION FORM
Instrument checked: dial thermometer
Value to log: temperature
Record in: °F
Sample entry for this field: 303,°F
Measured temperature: 90,°F
